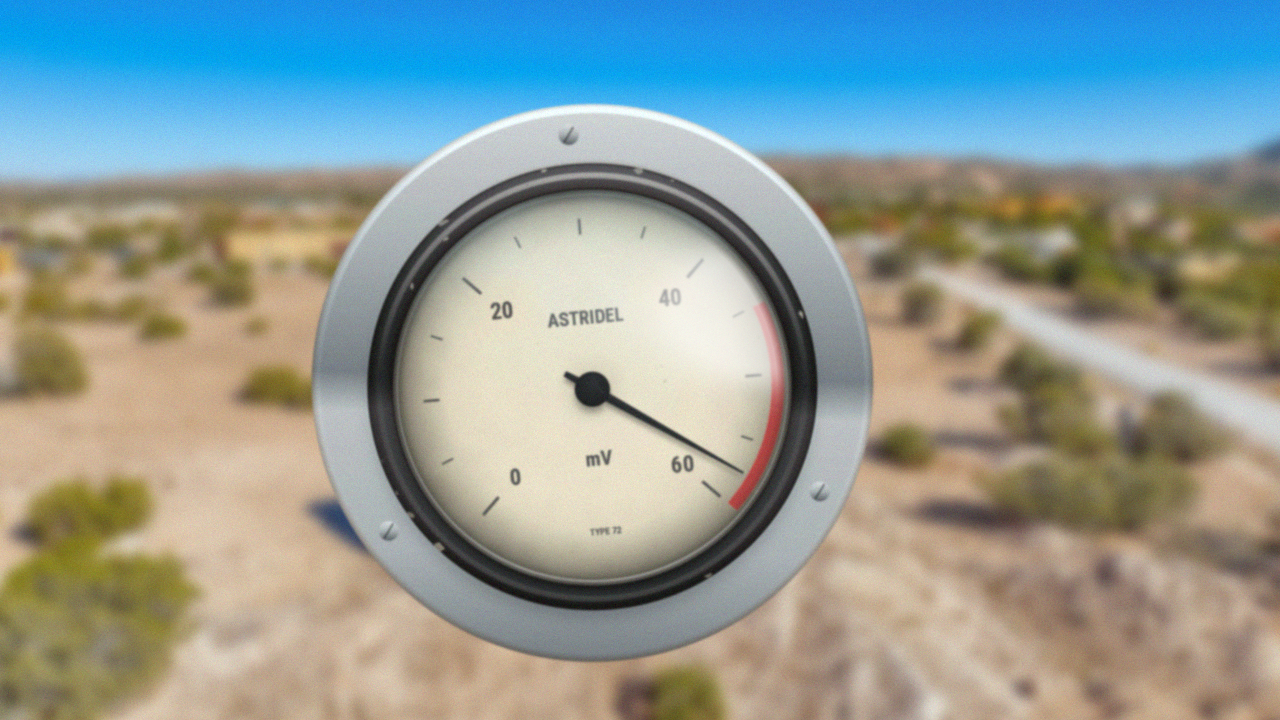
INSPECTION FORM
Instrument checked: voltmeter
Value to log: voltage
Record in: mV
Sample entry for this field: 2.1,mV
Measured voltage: 57.5,mV
